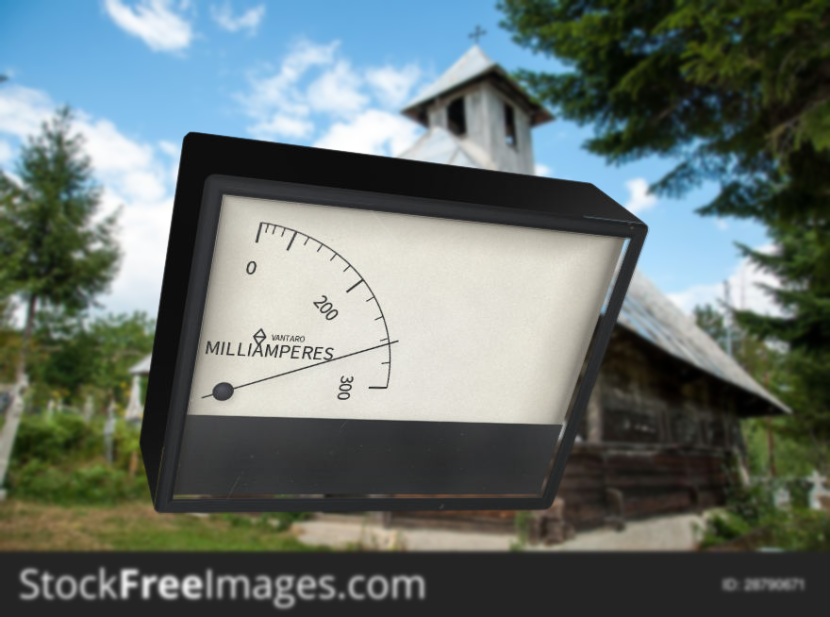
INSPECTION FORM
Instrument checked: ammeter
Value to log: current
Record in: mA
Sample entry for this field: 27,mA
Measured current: 260,mA
